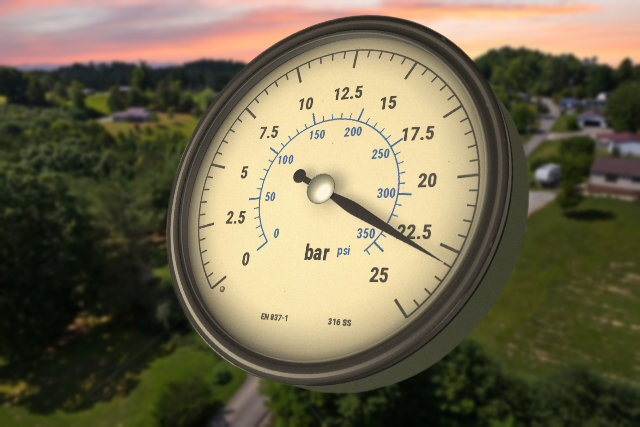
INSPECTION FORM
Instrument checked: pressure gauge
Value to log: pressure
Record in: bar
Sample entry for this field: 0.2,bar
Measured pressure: 23,bar
